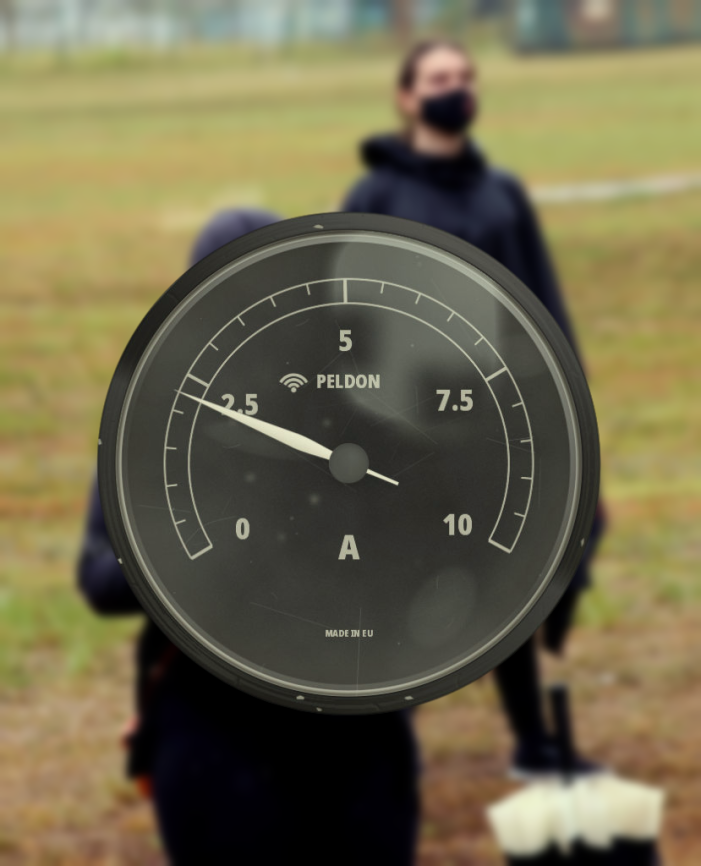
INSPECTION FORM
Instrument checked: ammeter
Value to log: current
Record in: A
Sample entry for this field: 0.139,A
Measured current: 2.25,A
